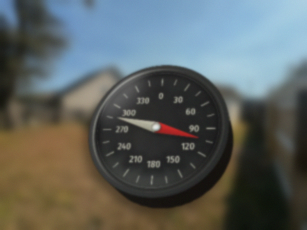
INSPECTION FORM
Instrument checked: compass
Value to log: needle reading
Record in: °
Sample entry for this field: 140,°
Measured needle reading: 105,°
